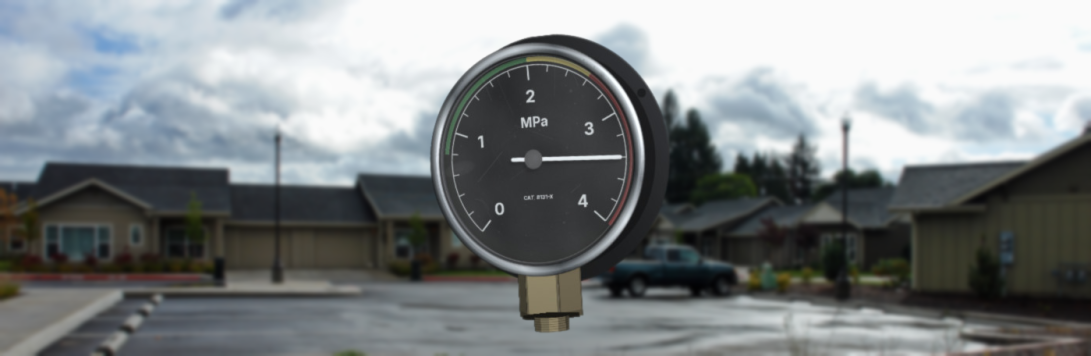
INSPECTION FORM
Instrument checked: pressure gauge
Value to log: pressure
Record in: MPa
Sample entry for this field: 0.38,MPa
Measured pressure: 3.4,MPa
